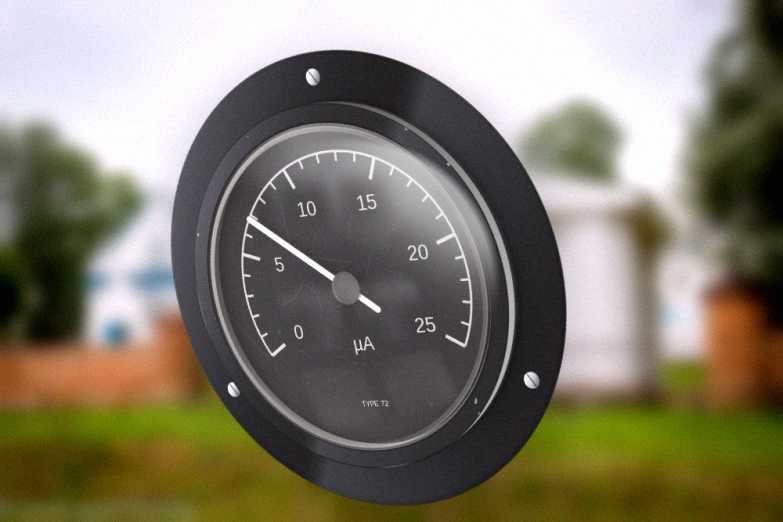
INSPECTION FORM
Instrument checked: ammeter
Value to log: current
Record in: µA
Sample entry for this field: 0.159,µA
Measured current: 7,µA
